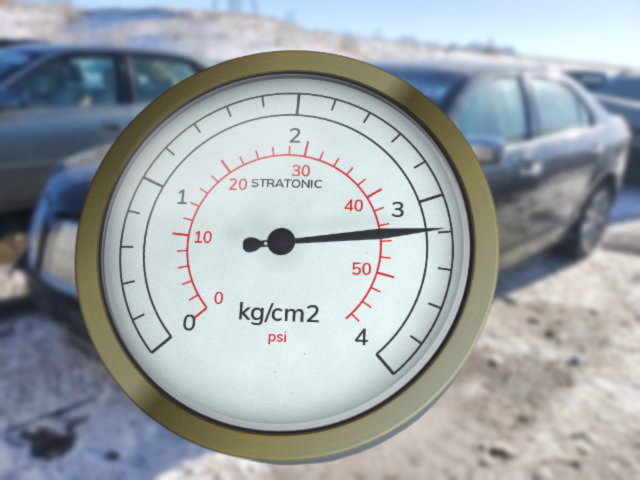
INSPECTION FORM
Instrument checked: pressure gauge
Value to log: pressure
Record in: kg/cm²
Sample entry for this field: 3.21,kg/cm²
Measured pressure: 3.2,kg/cm²
